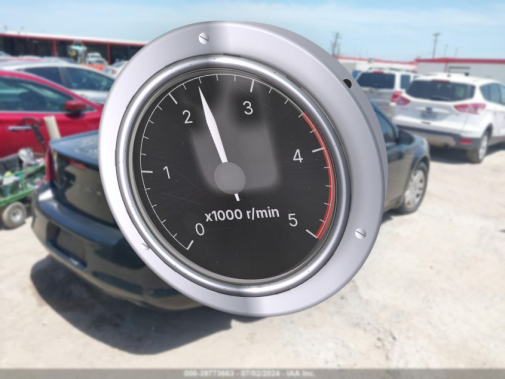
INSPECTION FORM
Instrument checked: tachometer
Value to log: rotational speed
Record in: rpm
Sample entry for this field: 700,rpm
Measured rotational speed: 2400,rpm
